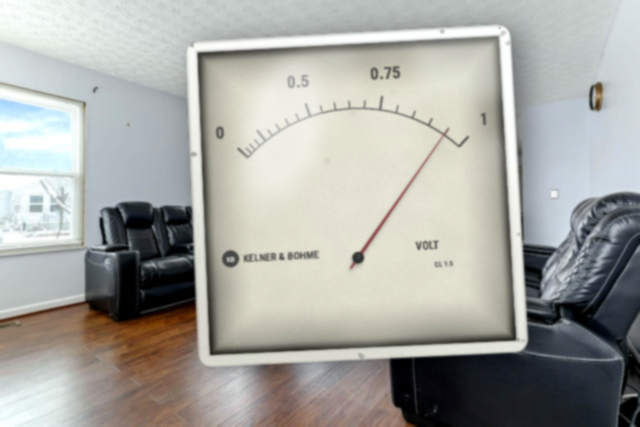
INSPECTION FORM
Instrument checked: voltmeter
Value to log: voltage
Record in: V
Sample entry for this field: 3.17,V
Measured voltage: 0.95,V
